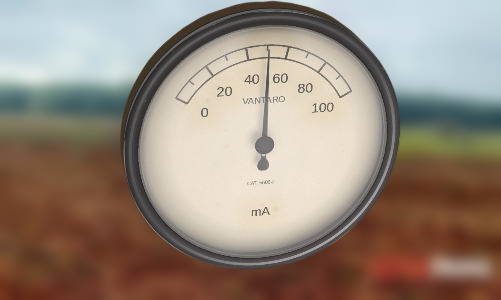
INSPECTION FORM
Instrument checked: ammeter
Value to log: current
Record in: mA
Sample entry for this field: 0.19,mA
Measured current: 50,mA
